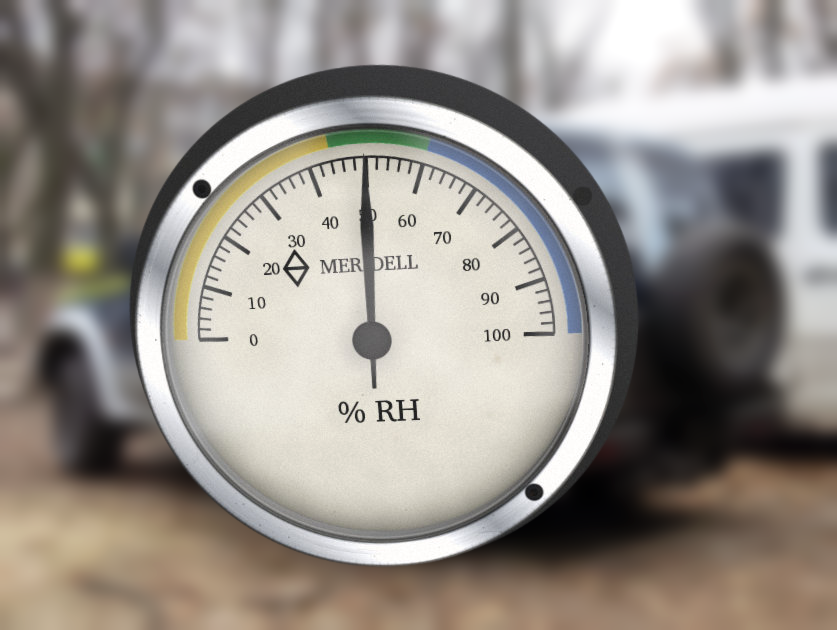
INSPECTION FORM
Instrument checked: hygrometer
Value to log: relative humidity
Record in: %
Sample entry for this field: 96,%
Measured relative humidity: 50,%
